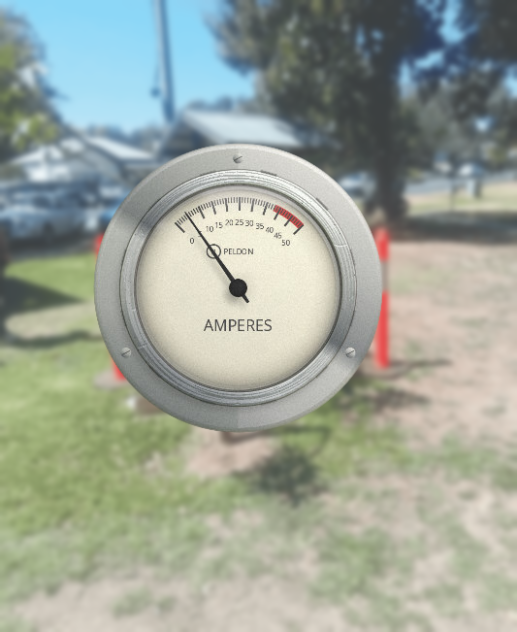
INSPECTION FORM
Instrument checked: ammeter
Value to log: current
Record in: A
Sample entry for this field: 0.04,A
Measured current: 5,A
